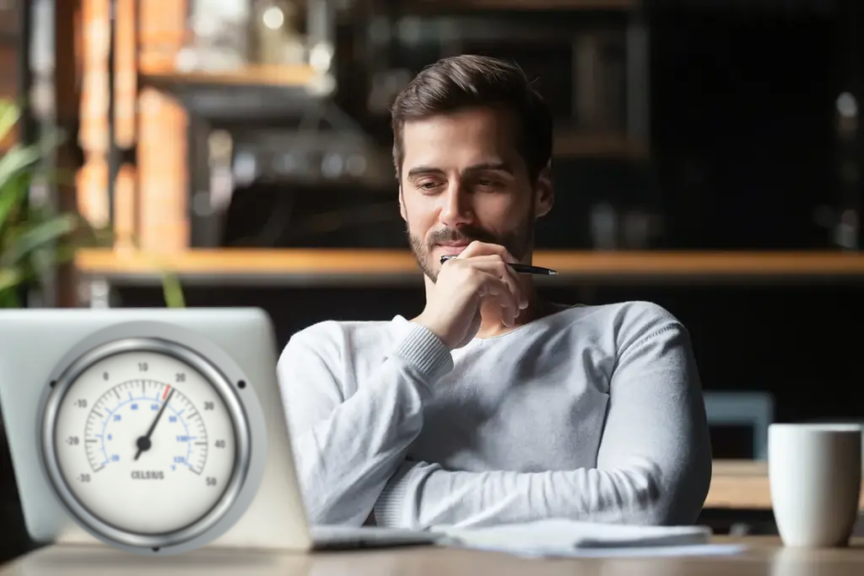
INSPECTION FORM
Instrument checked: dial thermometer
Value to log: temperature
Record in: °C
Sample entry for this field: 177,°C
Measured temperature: 20,°C
